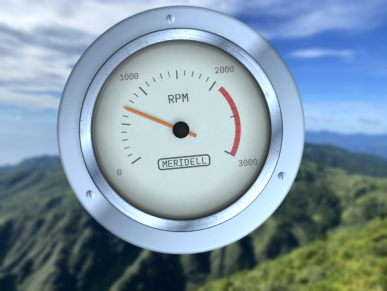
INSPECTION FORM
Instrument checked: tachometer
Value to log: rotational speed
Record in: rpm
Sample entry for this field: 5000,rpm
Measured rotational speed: 700,rpm
